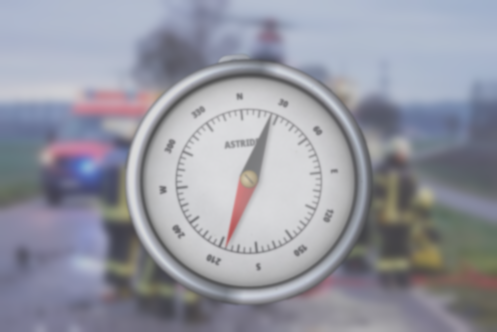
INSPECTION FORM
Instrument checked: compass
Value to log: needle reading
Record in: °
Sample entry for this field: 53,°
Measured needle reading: 205,°
